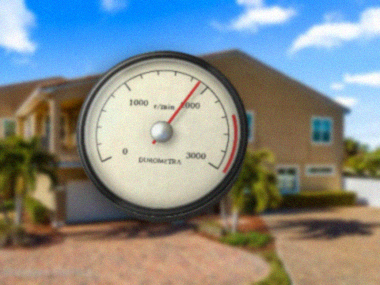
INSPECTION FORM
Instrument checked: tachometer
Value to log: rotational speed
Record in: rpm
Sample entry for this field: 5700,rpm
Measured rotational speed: 1900,rpm
